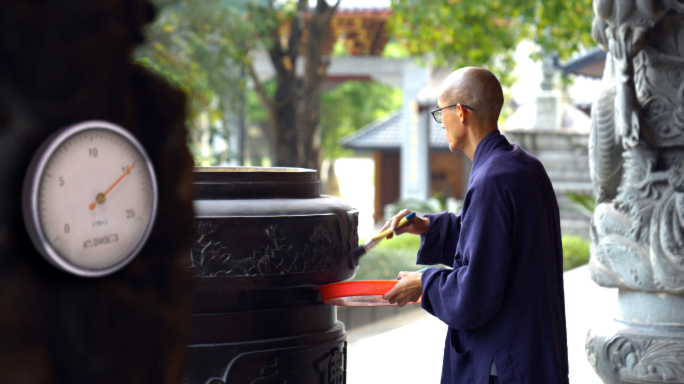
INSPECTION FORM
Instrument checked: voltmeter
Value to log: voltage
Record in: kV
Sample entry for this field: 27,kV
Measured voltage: 15,kV
